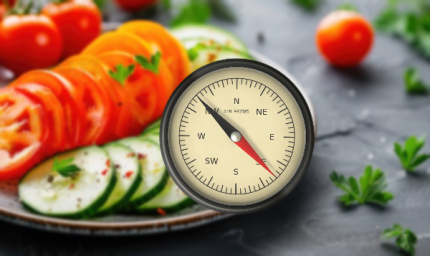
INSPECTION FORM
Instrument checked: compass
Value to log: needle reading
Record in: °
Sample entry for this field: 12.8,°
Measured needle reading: 135,°
